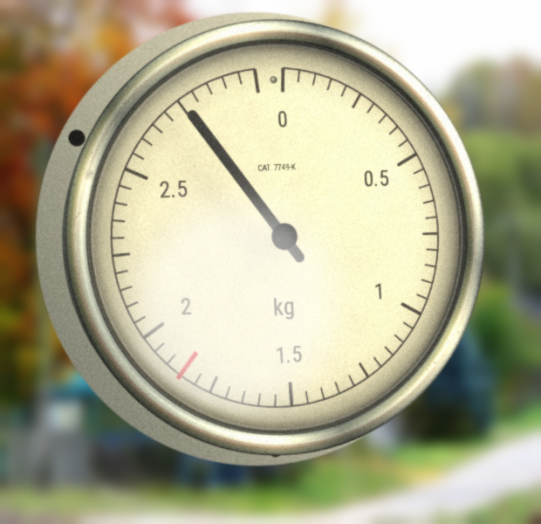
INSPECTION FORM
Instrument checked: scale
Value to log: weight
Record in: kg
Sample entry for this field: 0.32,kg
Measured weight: 2.75,kg
